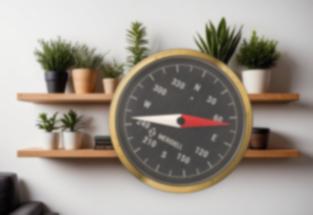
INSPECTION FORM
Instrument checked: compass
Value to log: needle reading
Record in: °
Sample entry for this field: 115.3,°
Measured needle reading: 67.5,°
